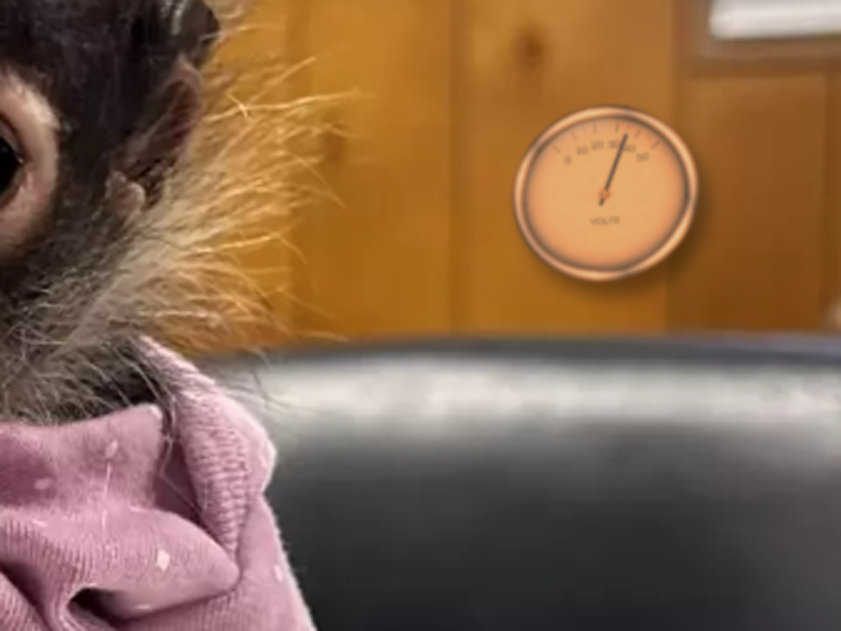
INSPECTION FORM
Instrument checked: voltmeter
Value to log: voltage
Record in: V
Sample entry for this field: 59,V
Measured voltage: 35,V
